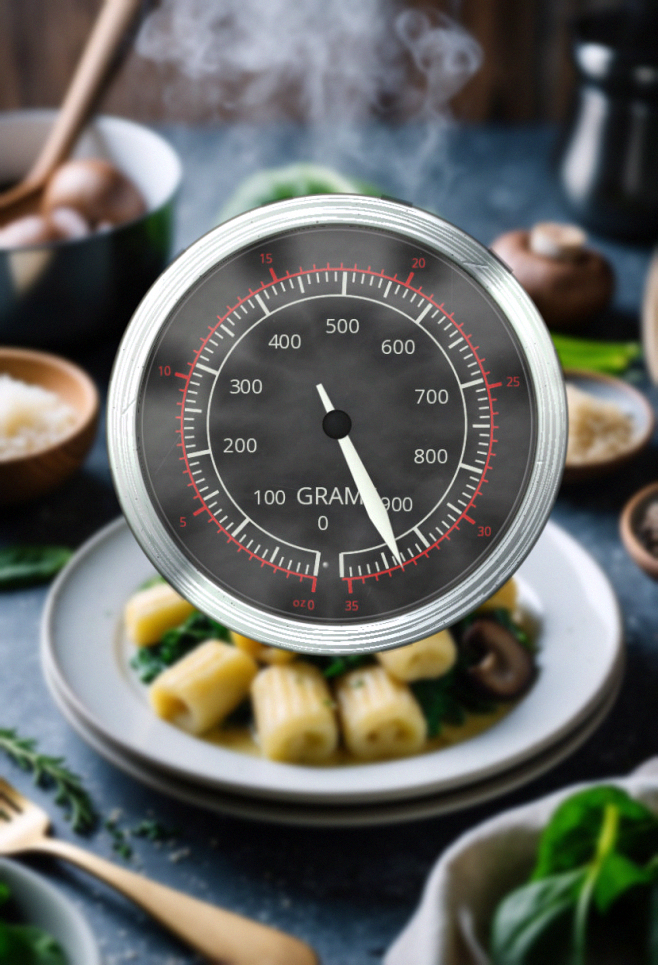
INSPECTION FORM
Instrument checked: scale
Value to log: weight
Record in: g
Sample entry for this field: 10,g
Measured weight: 935,g
